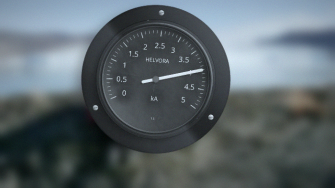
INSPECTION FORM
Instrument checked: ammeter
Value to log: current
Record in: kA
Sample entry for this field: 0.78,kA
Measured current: 4,kA
